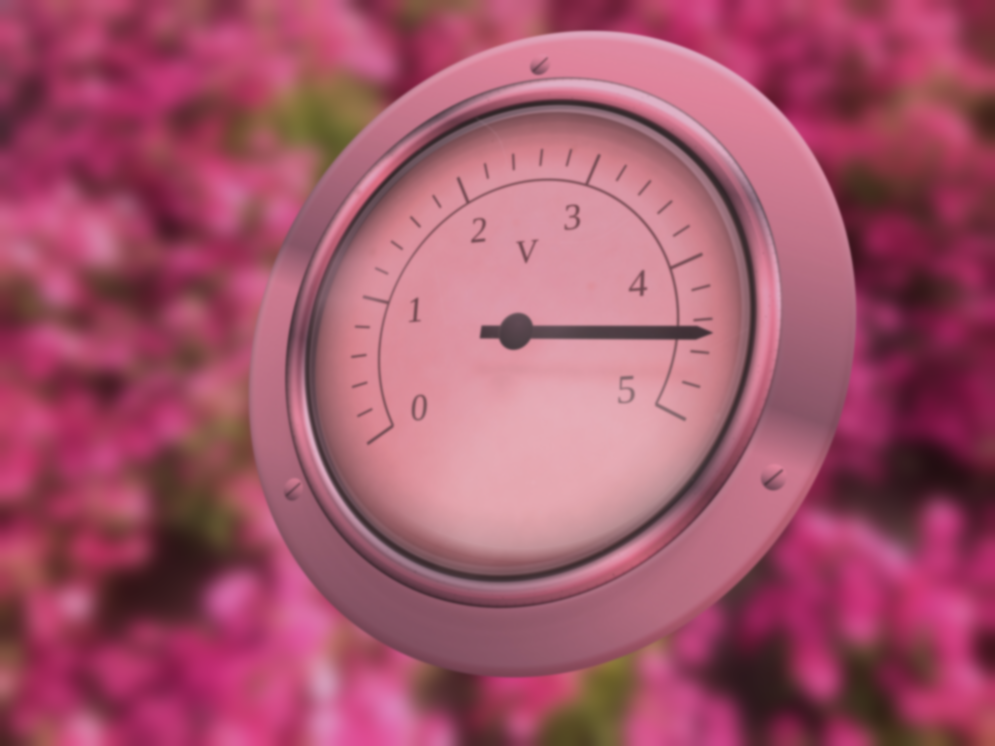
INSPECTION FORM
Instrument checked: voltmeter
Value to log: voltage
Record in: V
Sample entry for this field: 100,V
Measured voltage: 4.5,V
